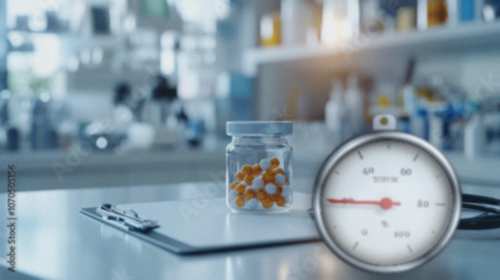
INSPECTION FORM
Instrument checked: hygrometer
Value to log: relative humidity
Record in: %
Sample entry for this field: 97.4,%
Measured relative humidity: 20,%
